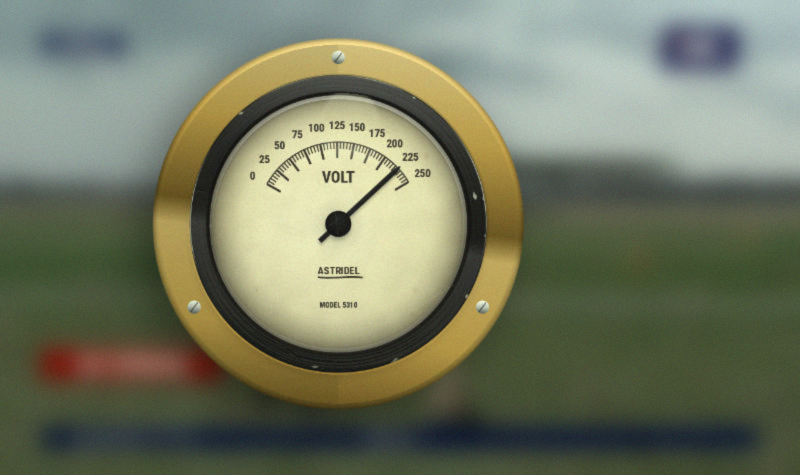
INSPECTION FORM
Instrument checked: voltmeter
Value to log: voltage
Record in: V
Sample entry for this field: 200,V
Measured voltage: 225,V
